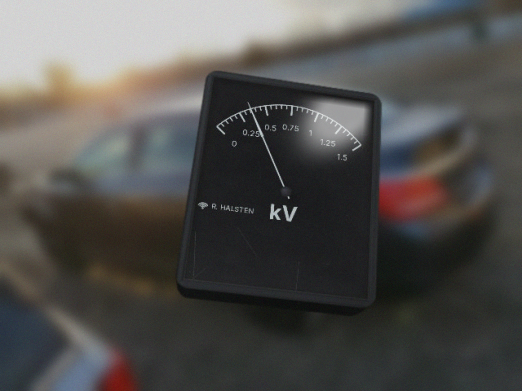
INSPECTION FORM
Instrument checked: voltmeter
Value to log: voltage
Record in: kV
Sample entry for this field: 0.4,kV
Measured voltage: 0.35,kV
